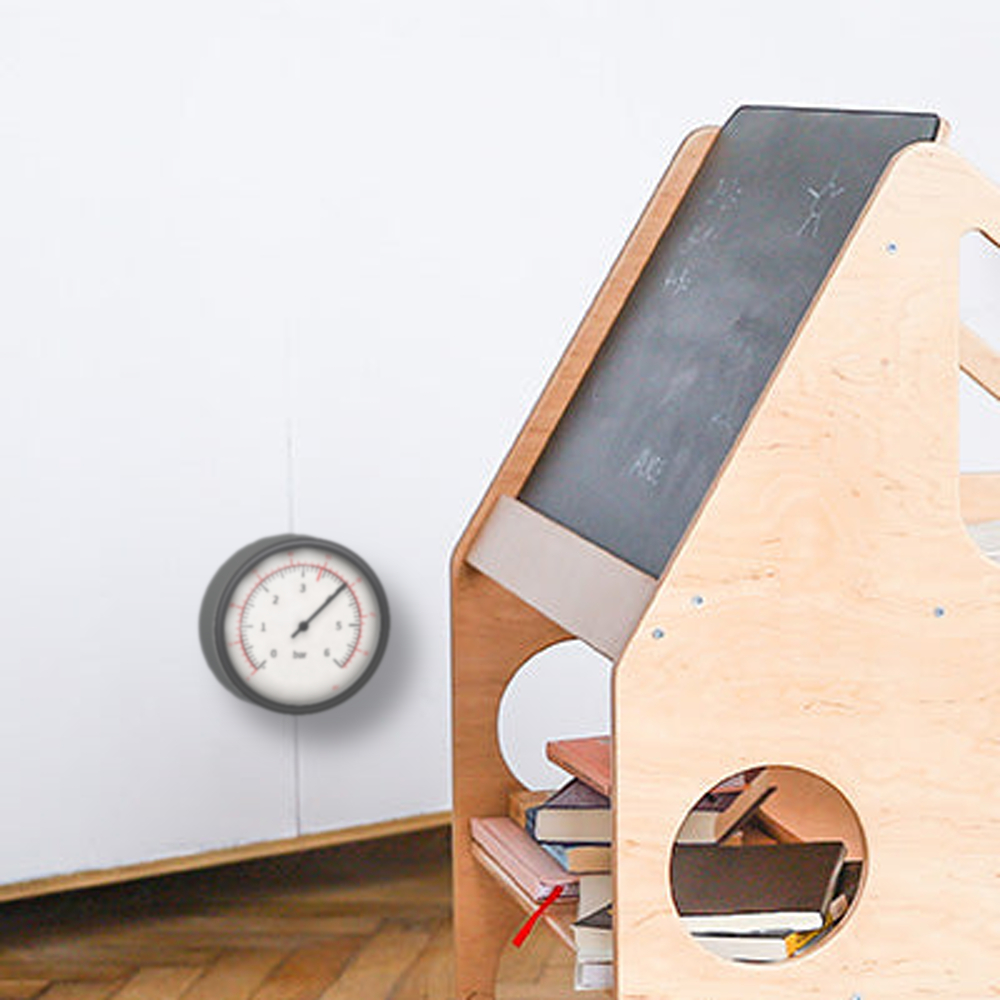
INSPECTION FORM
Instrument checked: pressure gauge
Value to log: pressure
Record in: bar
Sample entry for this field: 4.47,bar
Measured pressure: 4,bar
